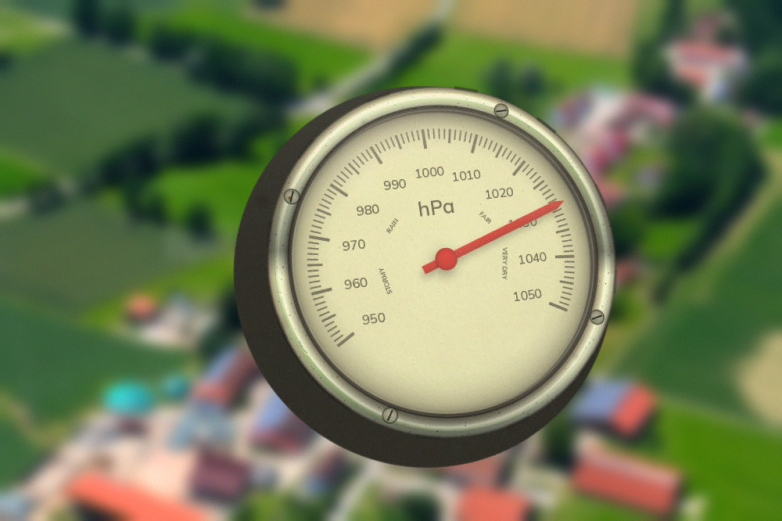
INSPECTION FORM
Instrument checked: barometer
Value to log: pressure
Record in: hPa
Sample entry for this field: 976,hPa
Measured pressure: 1030,hPa
